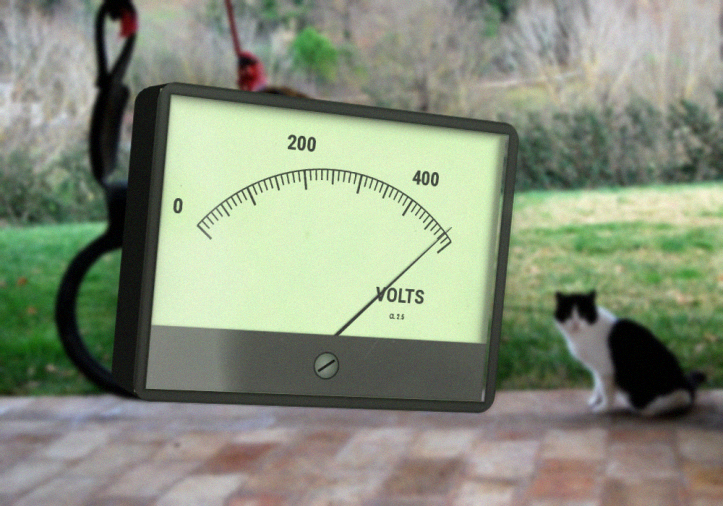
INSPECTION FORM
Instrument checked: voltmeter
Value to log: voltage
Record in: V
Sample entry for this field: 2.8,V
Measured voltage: 480,V
